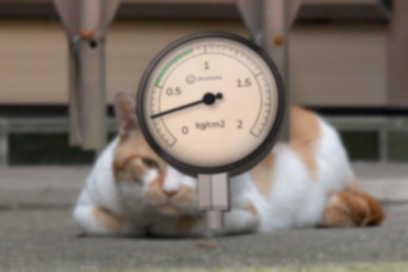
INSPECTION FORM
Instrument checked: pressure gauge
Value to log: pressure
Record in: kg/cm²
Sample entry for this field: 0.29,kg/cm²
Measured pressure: 0.25,kg/cm²
